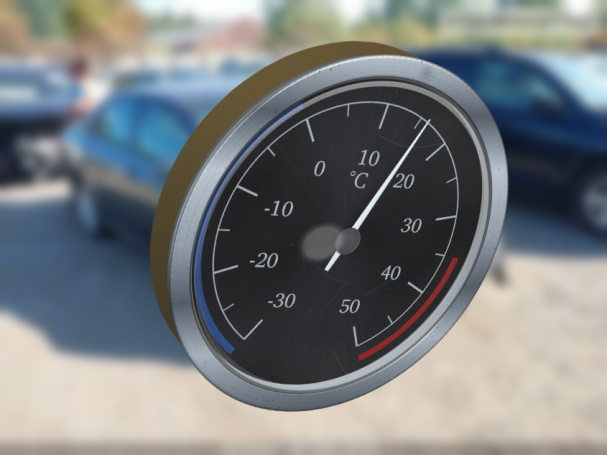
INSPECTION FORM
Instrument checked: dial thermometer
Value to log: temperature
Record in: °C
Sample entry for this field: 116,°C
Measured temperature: 15,°C
